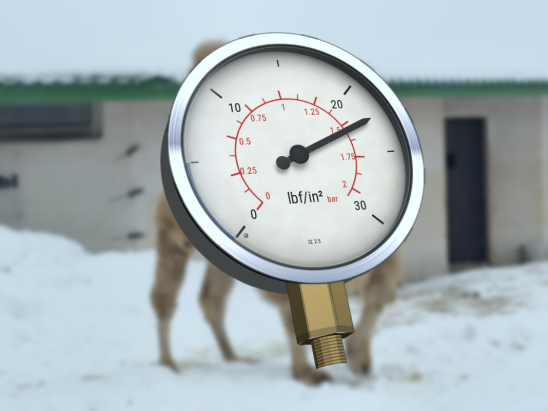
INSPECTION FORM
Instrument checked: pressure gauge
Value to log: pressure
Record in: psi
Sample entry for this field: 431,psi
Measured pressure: 22.5,psi
